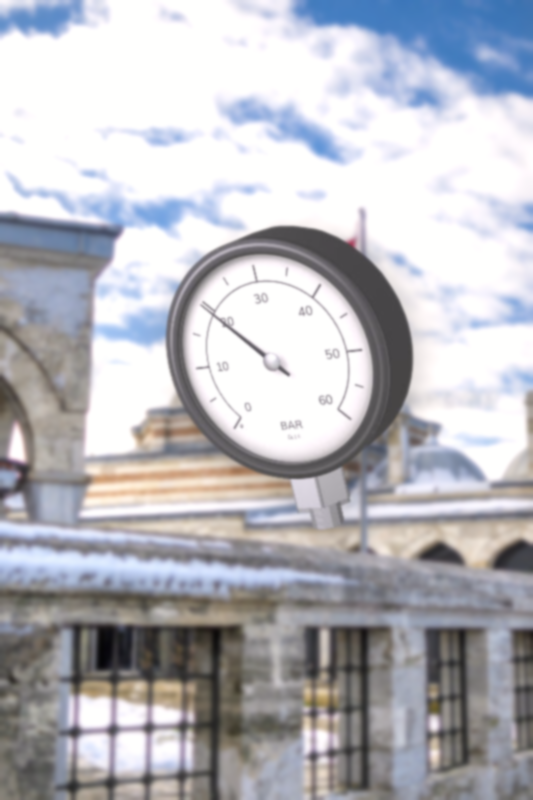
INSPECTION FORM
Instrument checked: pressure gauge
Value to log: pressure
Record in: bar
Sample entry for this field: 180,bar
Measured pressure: 20,bar
